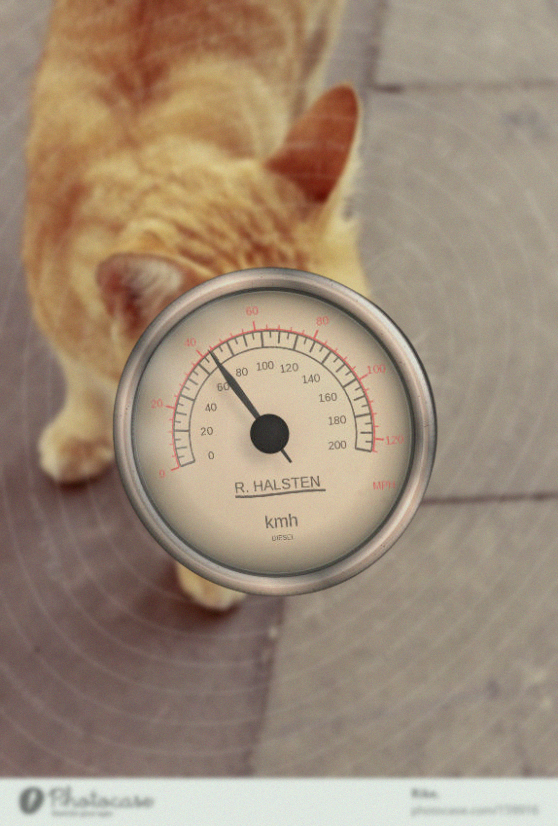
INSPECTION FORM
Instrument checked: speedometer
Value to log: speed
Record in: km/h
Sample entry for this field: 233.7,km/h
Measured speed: 70,km/h
